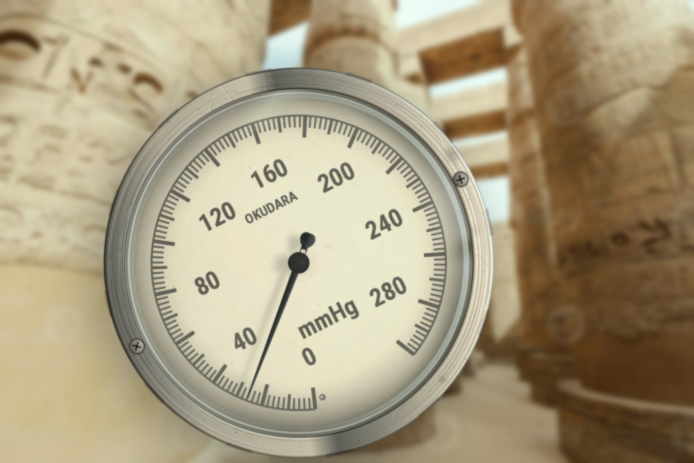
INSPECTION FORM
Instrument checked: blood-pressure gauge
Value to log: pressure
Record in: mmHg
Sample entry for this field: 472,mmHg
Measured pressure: 26,mmHg
